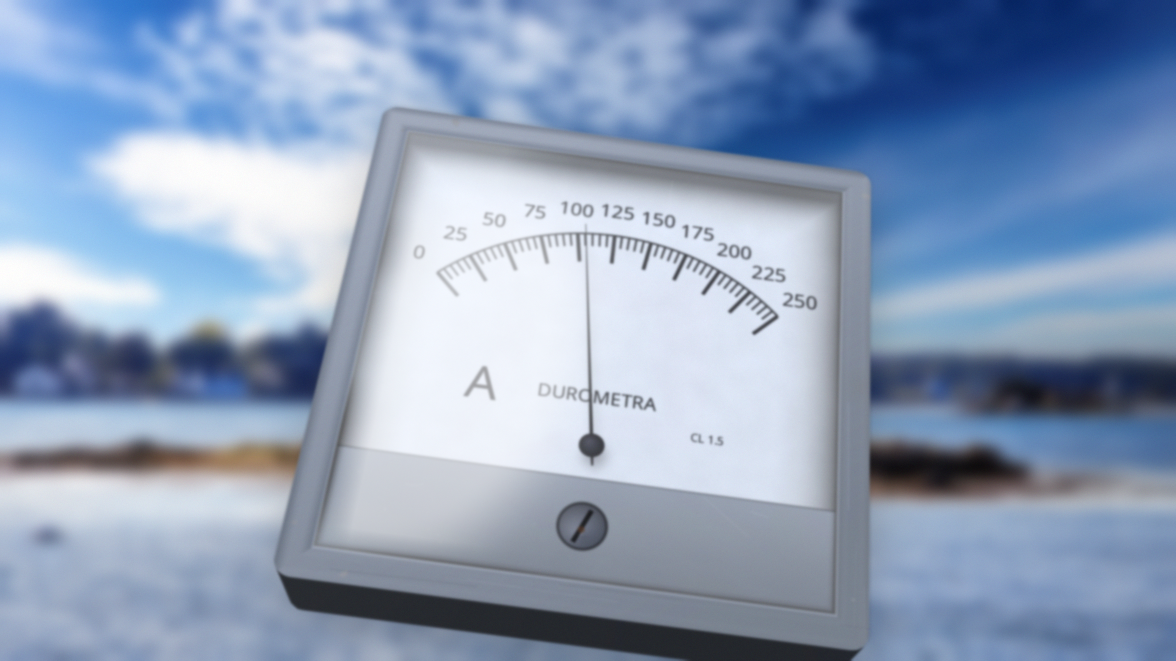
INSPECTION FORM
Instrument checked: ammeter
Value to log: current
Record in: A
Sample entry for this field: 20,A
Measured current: 105,A
